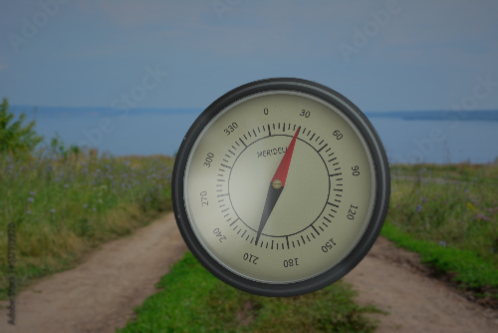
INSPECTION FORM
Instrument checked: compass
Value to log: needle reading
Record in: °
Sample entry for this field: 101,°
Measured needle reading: 30,°
